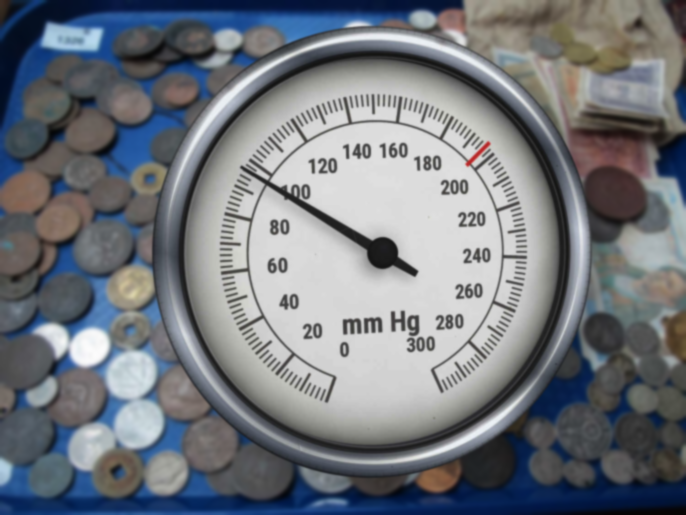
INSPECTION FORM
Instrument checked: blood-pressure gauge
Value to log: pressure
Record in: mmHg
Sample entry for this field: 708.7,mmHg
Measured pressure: 96,mmHg
